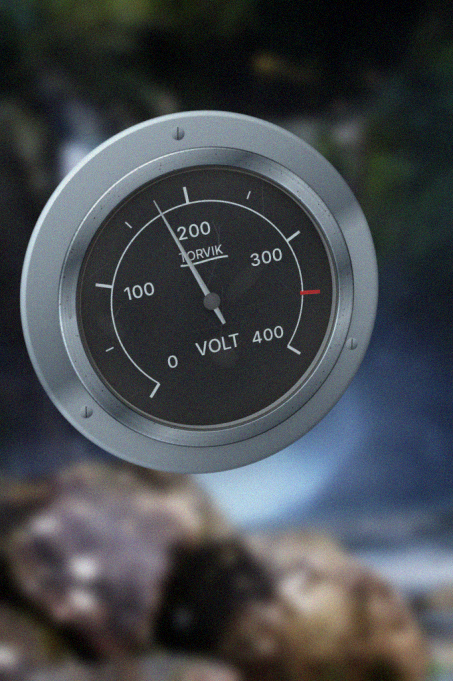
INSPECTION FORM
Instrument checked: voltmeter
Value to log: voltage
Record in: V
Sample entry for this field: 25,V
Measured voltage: 175,V
